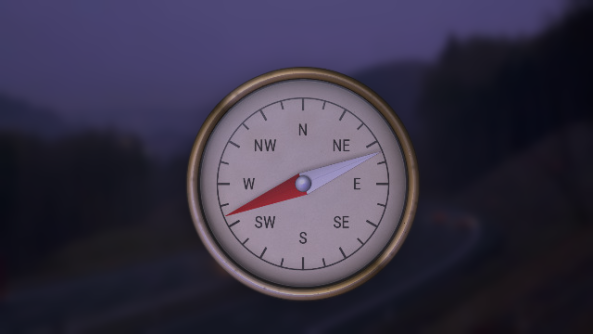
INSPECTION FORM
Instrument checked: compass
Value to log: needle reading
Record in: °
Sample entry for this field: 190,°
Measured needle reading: 247.5,°
